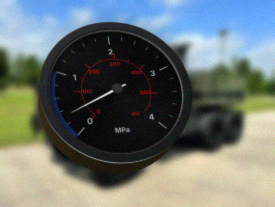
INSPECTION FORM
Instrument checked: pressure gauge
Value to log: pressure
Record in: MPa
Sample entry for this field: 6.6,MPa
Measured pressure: 0.3,MPa
